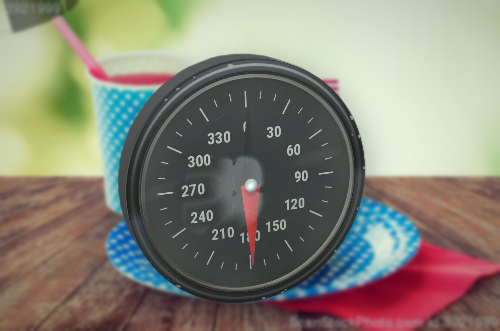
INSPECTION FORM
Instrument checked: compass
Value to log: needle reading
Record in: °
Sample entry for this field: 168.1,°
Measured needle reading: 180,°
